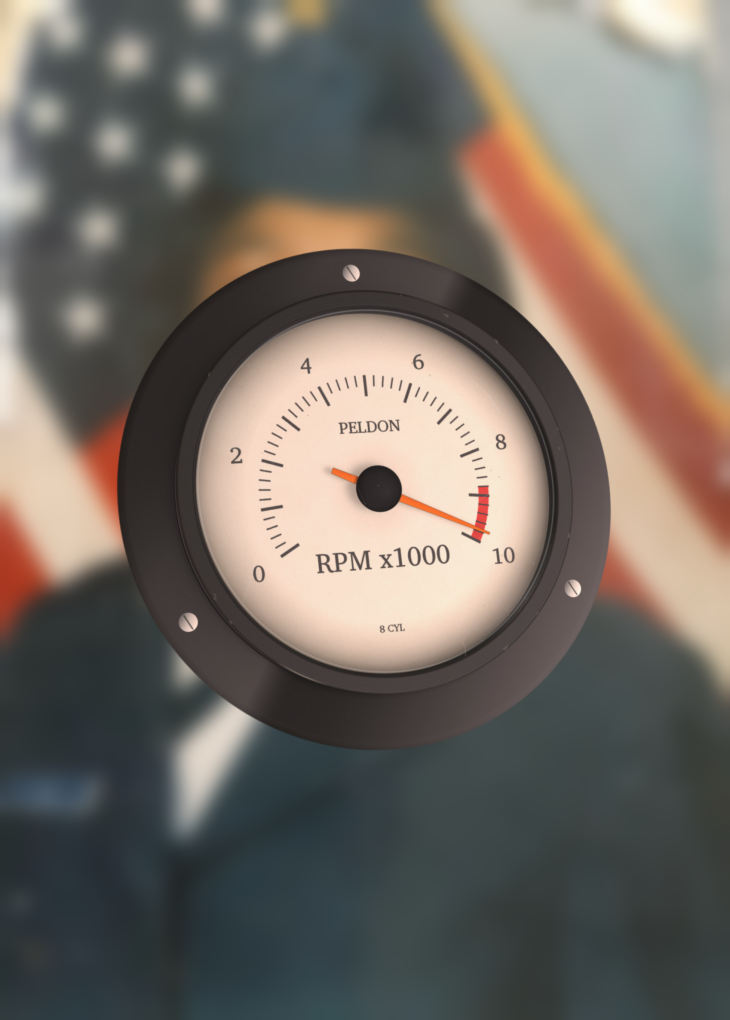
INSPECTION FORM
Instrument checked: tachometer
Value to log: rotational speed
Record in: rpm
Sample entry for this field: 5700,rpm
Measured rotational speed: 9800,rpm
